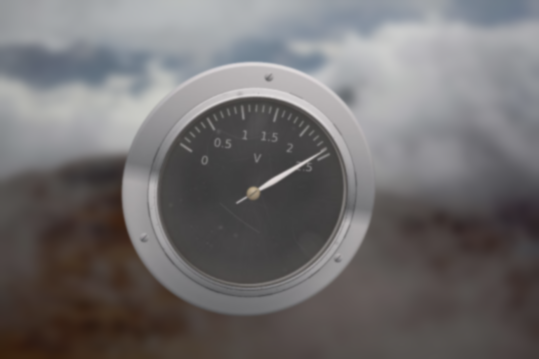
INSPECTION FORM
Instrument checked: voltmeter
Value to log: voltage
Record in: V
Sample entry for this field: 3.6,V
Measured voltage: 2.4,V
